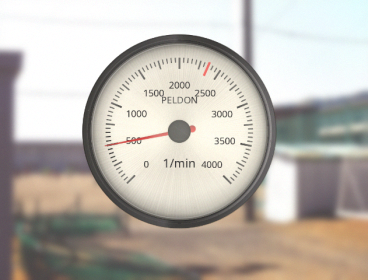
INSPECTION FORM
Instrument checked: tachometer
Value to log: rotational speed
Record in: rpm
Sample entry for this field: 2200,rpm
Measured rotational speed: 500,rpm
